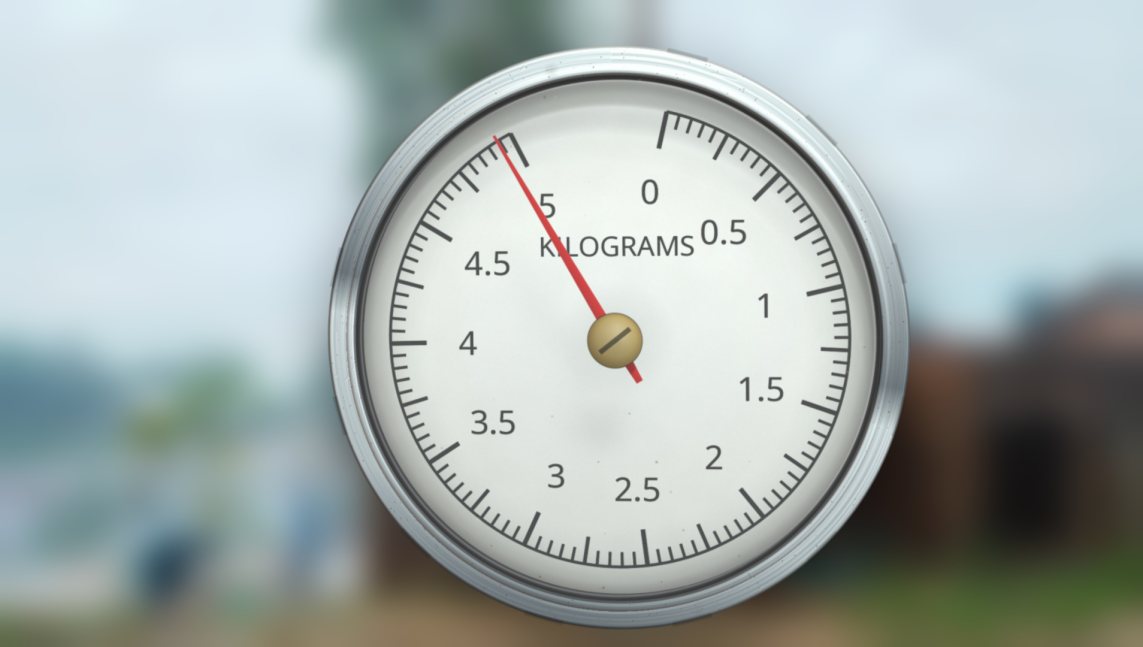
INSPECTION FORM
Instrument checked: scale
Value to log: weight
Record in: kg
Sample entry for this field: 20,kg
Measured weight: 4.95,kg
